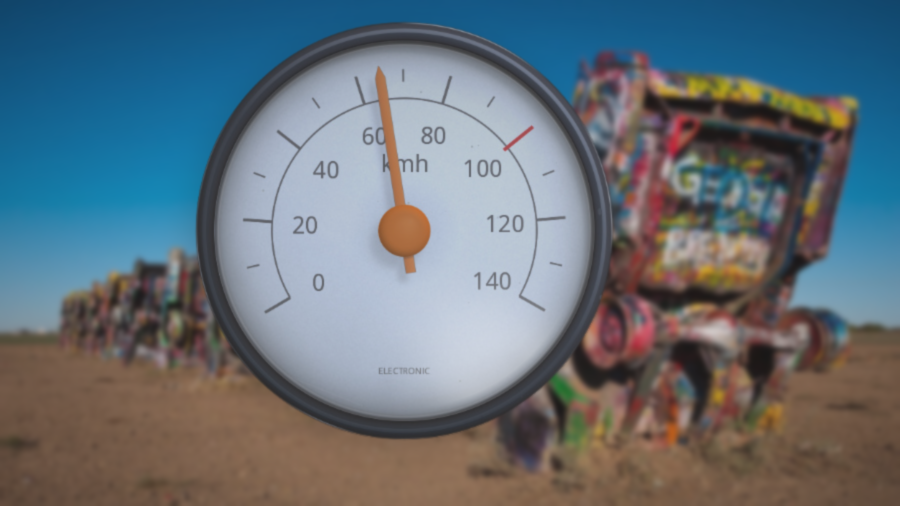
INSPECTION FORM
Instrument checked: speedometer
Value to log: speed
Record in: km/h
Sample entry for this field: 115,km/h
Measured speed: 65,km/h
